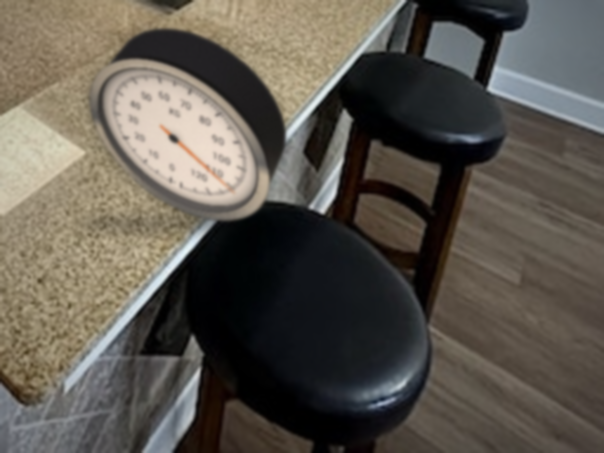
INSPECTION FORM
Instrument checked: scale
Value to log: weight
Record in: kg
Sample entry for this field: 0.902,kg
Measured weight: 110,kg
